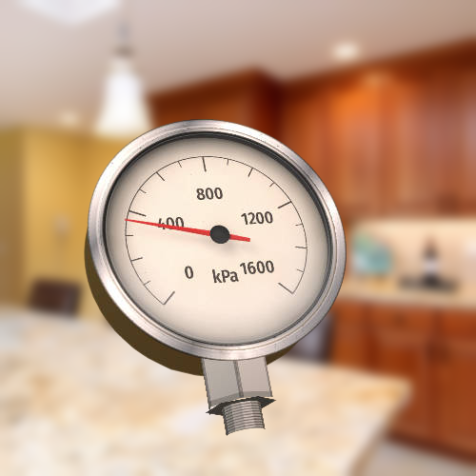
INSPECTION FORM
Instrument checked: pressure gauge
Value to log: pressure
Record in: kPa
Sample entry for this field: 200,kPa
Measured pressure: 350,kPa
